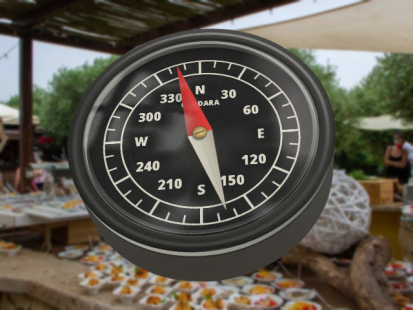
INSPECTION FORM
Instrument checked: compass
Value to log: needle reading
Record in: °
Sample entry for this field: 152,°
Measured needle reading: 345,°
